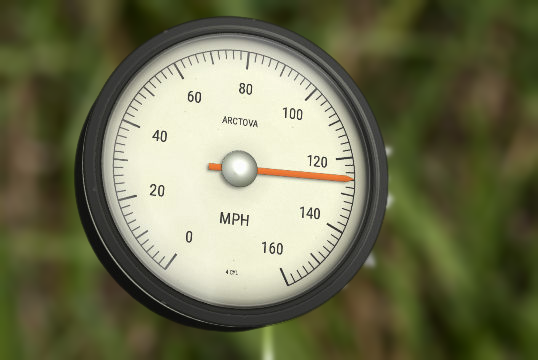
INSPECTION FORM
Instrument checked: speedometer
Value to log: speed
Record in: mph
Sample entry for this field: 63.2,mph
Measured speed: 126,mph
